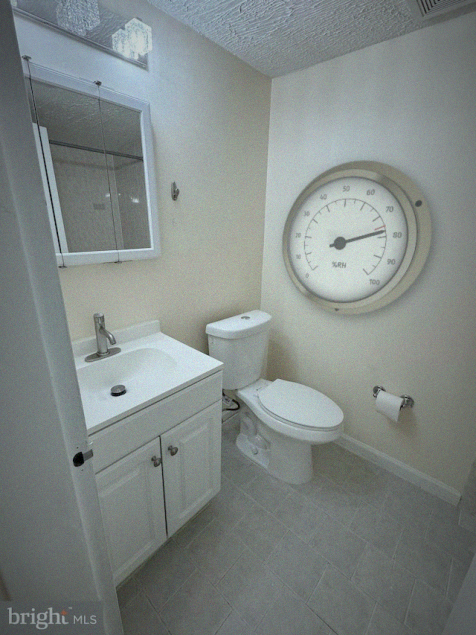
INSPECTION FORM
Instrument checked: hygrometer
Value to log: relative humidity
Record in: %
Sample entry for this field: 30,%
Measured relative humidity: 77.5,%
